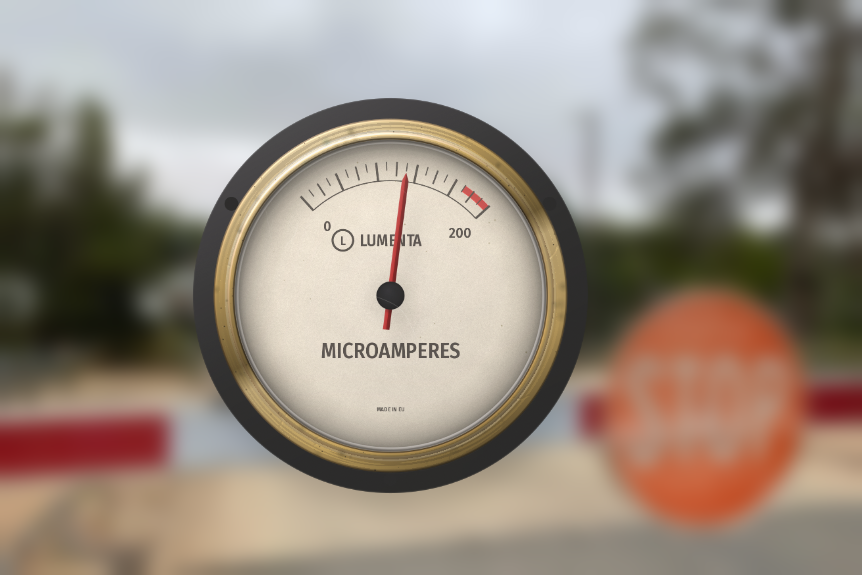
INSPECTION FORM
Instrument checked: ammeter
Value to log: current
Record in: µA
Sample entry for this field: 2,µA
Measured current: 110,µA
